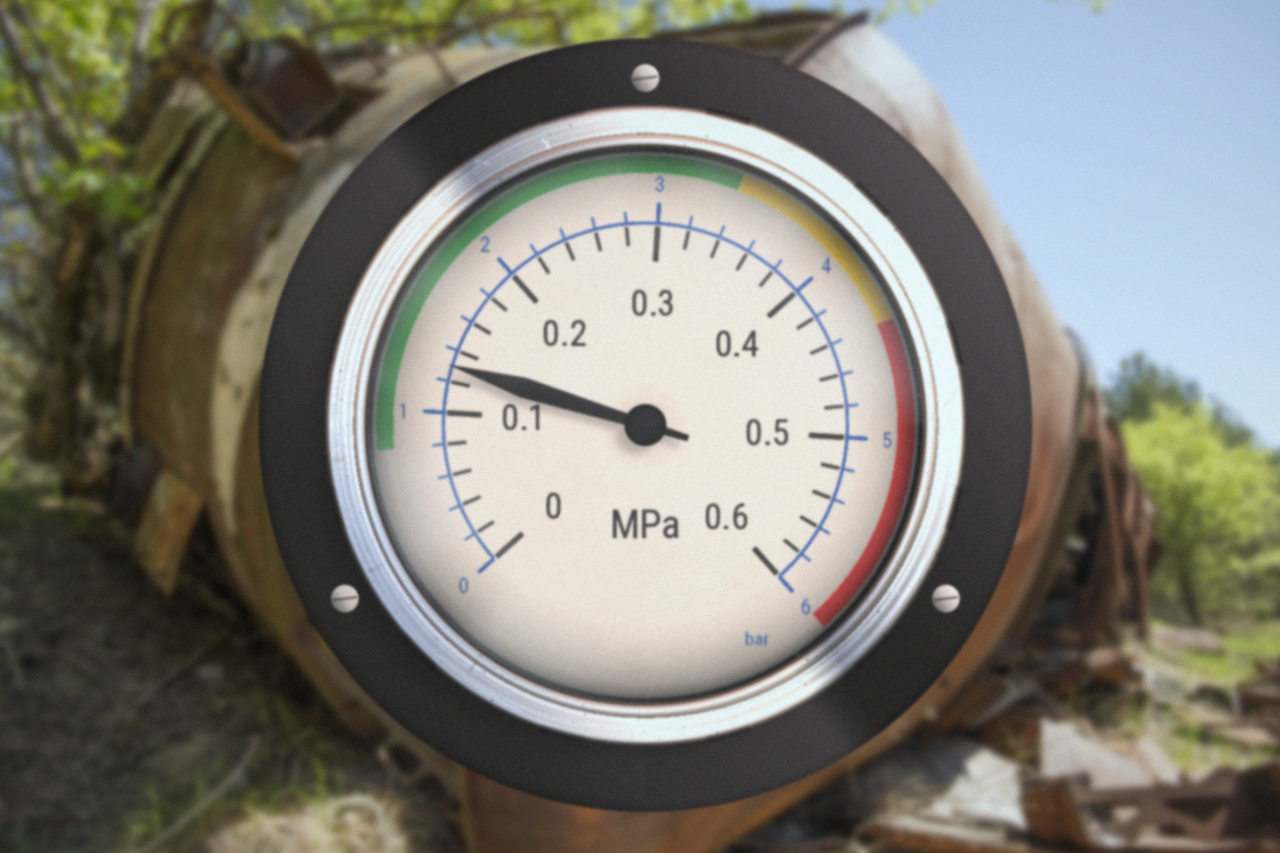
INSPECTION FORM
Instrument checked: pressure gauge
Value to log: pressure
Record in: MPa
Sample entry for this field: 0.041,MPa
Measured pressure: 0.13,MPa
